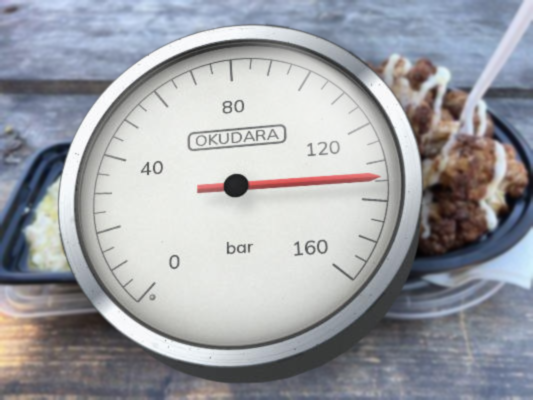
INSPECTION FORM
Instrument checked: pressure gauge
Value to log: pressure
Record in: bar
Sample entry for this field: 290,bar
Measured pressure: 135,bar
